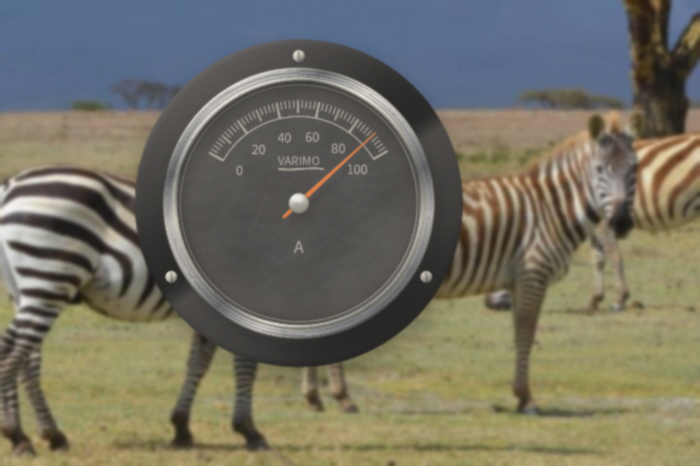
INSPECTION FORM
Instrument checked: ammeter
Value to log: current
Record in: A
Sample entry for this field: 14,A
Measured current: 90,A
